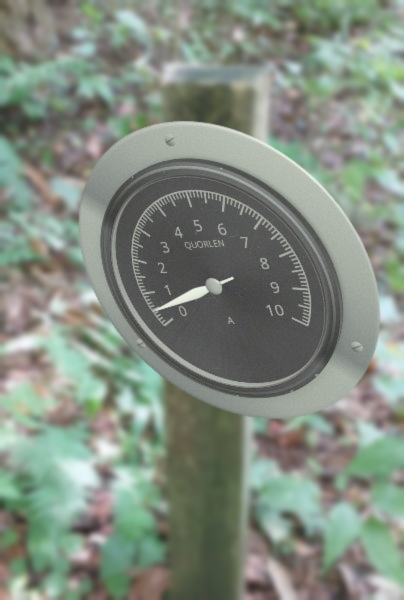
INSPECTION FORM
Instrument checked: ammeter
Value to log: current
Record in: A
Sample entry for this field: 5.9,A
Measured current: 0.5,A
